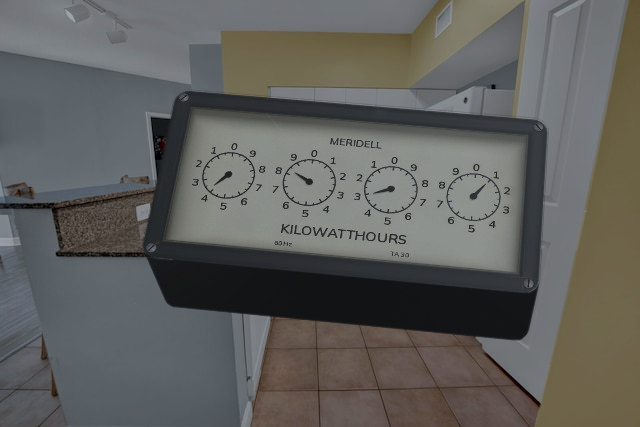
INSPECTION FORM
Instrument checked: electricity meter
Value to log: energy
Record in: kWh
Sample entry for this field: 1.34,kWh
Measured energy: 3831,kWh
